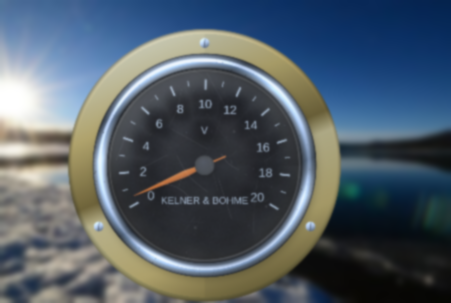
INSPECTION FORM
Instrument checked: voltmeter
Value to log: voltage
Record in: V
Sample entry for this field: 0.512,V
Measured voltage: 0.5,V
